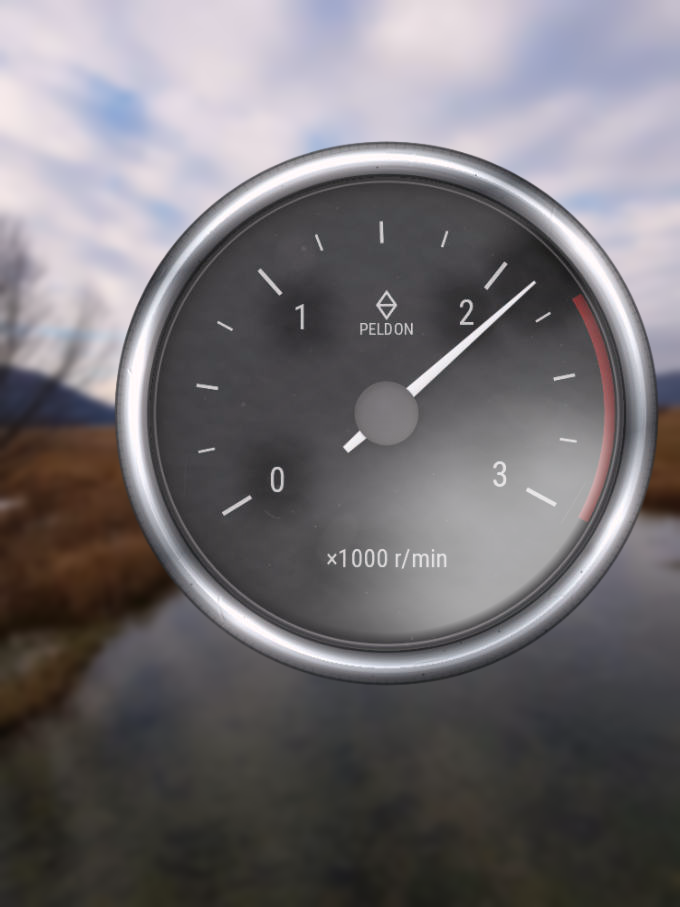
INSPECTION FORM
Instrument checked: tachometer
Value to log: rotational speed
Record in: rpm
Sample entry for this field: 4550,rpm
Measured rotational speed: 2125,rpm
